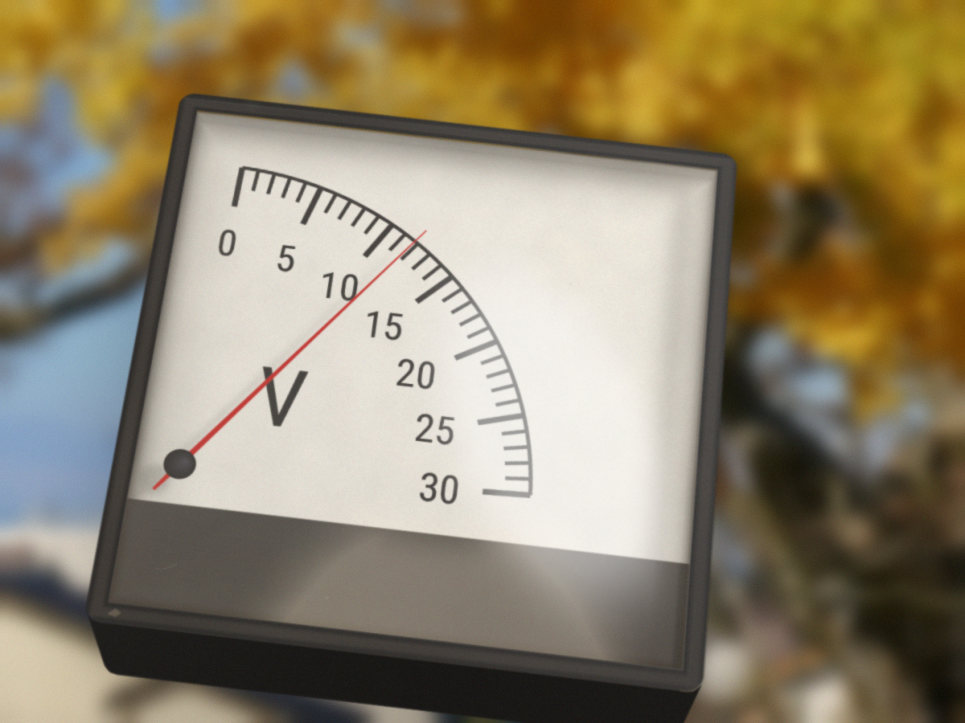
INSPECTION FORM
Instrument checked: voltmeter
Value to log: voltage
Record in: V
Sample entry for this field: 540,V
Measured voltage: 12,V
